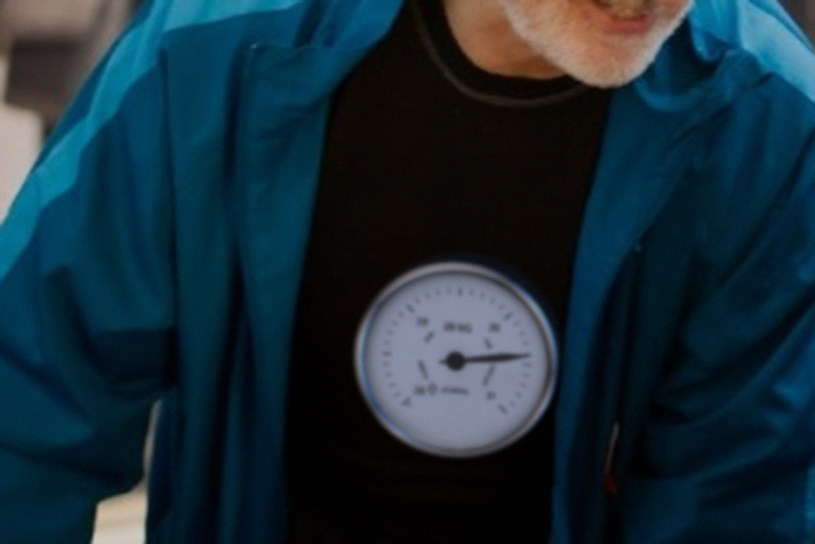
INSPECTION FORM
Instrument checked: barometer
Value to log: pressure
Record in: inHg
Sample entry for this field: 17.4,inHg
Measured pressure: 30.4,inHg
